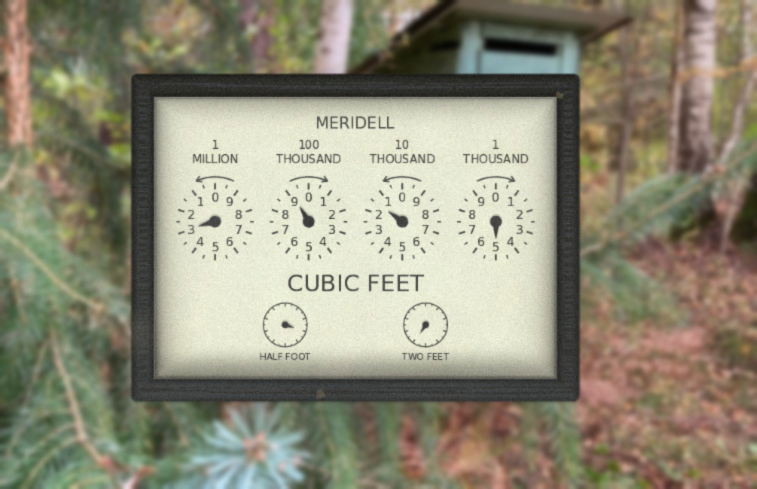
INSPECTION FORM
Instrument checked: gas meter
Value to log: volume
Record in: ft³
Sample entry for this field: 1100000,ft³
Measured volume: 291500,ft³
